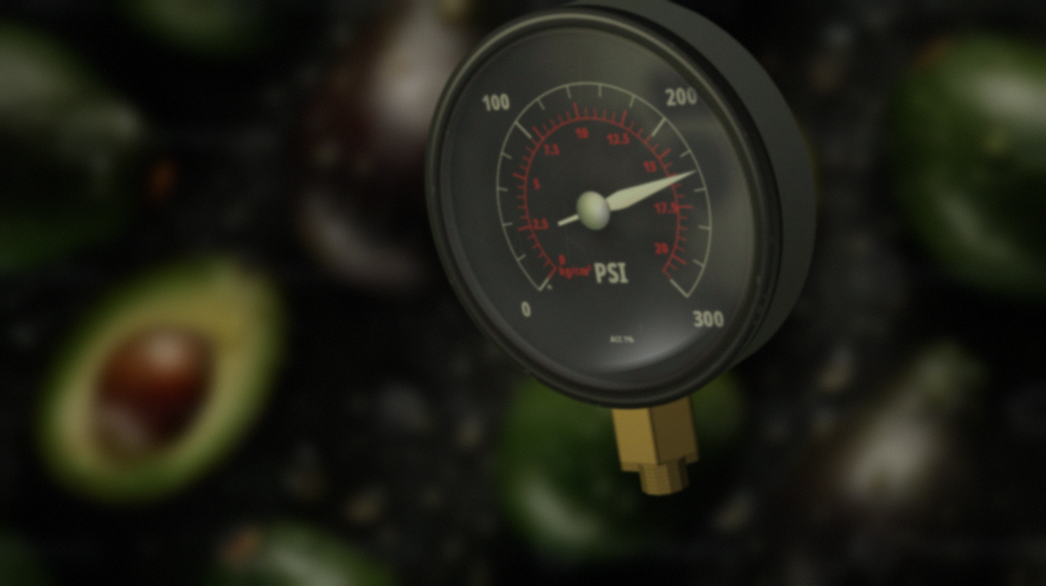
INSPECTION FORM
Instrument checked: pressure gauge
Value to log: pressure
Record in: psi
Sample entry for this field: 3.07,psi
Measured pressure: 230,psi
